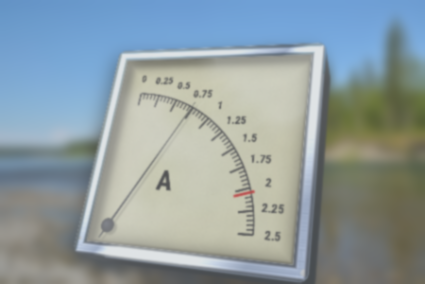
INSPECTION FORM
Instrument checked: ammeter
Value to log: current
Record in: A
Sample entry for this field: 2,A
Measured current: 0.75,A
